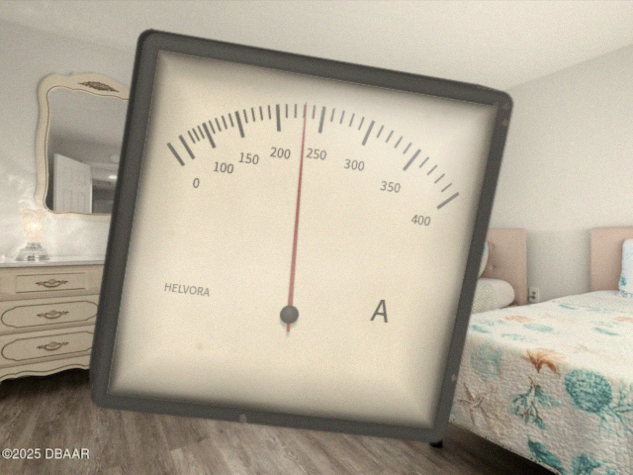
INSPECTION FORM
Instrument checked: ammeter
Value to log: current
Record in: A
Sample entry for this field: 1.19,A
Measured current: 230,A
